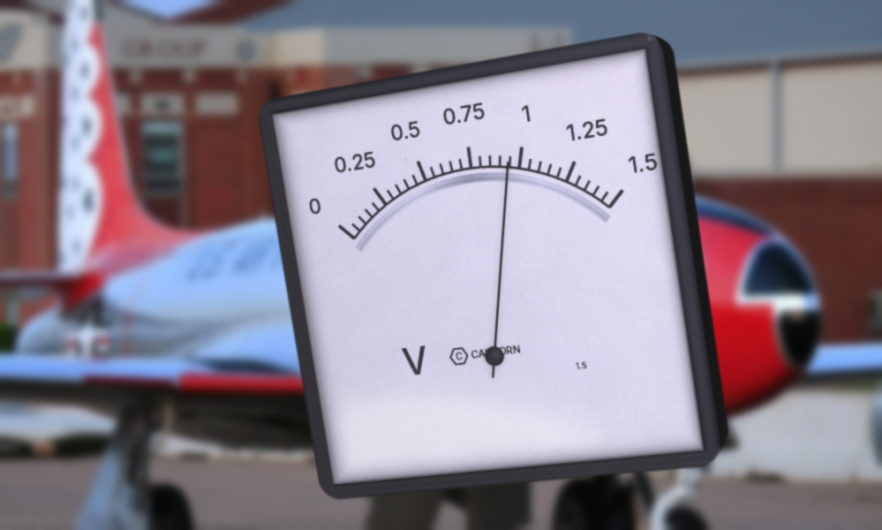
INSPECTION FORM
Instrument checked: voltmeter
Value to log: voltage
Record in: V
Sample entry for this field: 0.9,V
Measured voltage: 0.95,V
